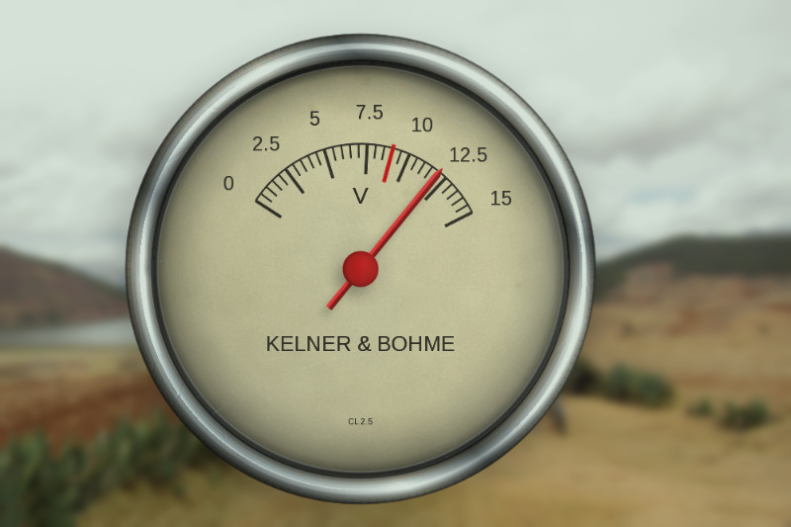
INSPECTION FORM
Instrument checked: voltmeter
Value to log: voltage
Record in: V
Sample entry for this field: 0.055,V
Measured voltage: 12,V
